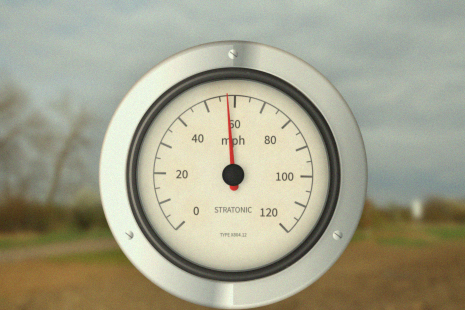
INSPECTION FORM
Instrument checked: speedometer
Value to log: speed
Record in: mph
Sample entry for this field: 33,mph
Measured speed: 57.5,mph
